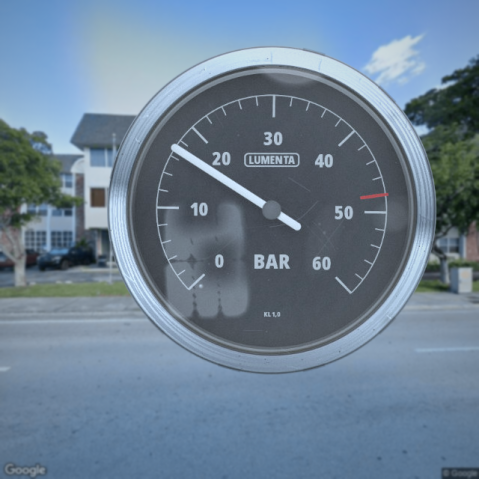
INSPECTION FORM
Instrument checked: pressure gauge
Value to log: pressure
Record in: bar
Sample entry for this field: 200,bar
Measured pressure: 17,bar
